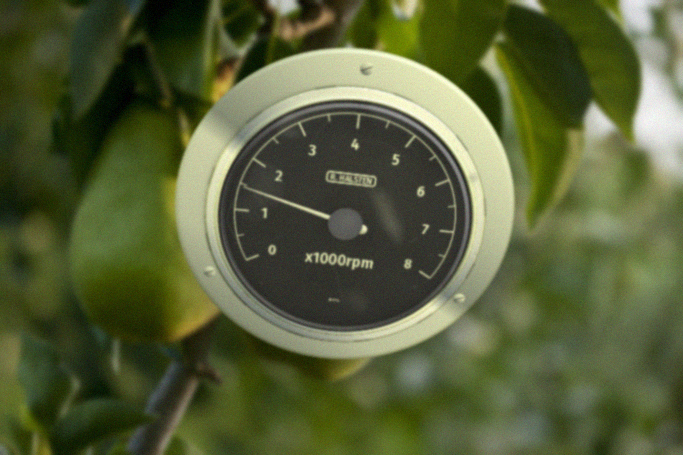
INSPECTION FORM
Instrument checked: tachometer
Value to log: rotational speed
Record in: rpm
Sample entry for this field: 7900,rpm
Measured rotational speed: 1500,rpm
